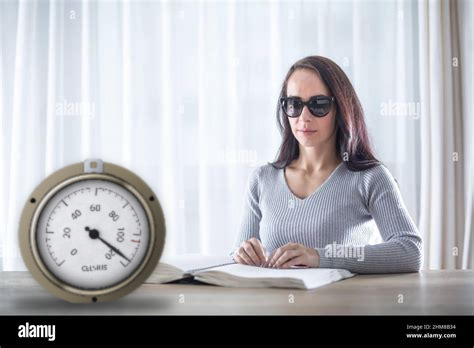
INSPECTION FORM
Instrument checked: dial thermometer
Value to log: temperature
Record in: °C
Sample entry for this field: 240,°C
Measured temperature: 116,°C
